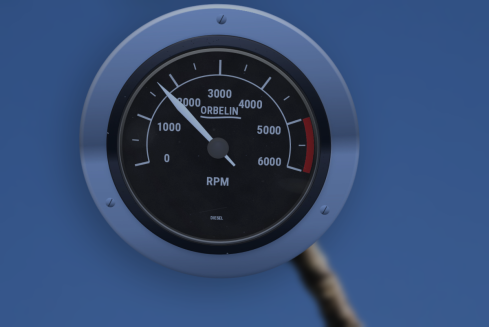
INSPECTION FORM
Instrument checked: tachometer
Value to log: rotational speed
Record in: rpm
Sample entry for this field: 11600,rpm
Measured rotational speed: 1750,rpm
